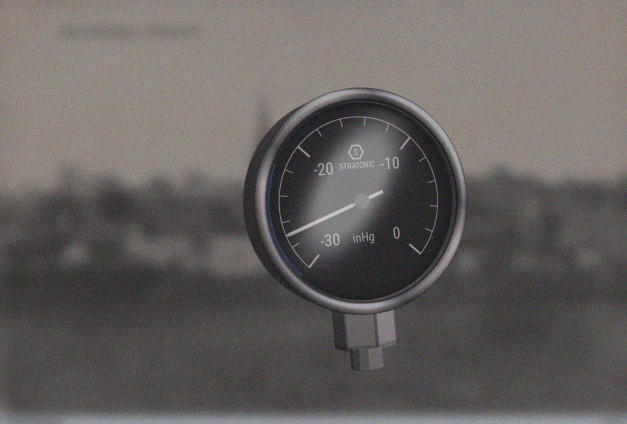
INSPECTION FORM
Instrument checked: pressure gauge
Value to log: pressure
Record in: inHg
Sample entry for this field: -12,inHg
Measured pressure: -27,inHg
